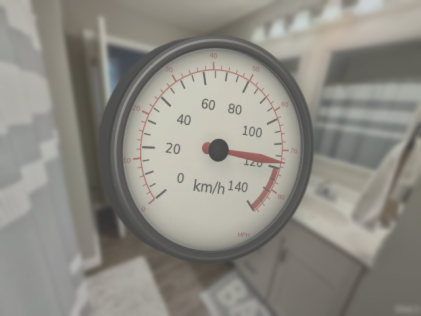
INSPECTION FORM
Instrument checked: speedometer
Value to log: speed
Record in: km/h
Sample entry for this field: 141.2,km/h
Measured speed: 117.5,km/h
